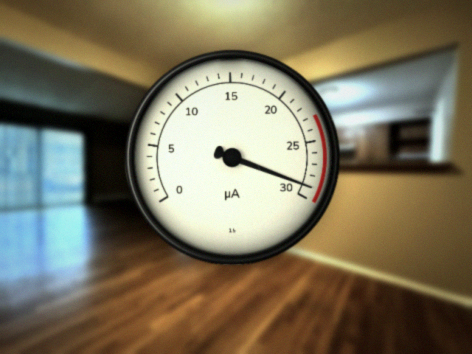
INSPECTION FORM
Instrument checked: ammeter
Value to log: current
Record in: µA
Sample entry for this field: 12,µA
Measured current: 29,µA
